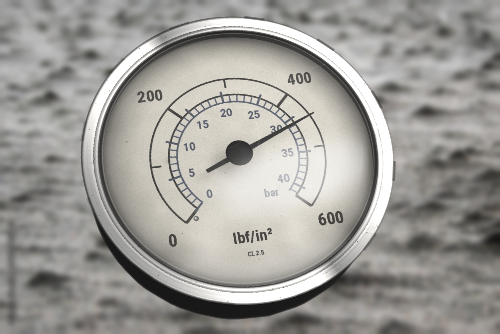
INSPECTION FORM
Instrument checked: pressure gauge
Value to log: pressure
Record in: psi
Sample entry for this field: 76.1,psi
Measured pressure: 450,psi
